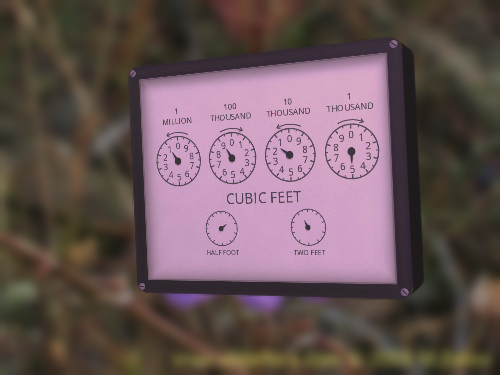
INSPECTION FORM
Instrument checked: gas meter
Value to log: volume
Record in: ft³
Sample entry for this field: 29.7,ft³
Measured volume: 91500,ft³
